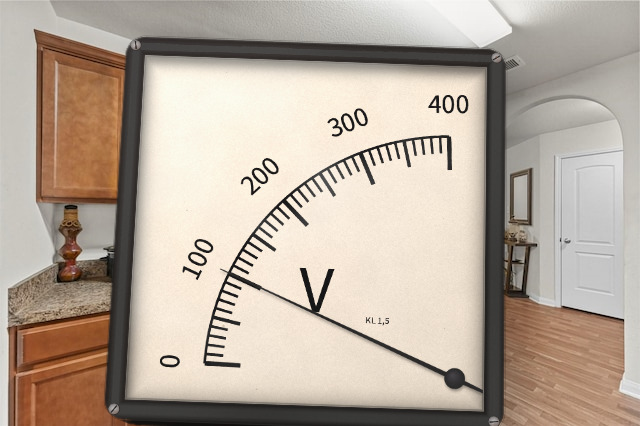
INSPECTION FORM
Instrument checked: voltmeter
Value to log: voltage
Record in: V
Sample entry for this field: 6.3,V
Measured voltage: 100,V
